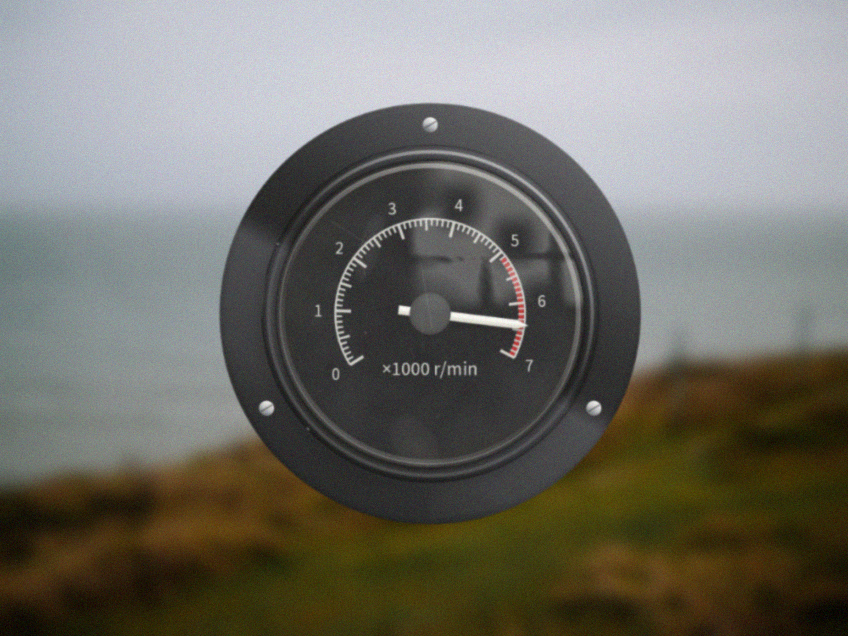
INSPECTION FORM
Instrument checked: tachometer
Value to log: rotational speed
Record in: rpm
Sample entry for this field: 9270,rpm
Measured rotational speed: 6400,rpm
